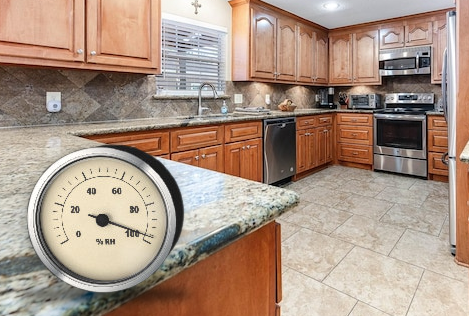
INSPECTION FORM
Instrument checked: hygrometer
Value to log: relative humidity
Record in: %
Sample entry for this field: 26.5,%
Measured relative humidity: 96,%
